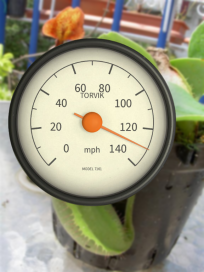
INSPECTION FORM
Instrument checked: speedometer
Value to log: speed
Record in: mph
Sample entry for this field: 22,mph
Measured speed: 130,mph
